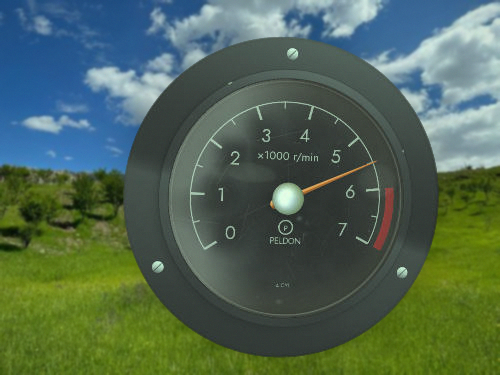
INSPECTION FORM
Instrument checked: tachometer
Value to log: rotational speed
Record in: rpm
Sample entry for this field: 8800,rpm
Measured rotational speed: 5500,rpm
